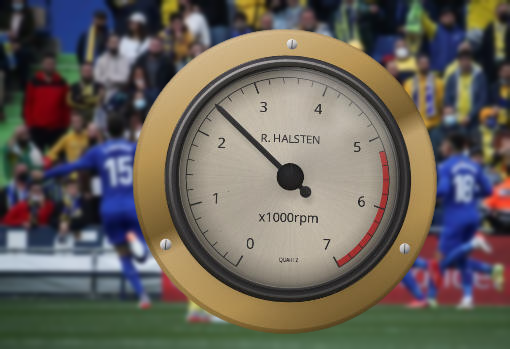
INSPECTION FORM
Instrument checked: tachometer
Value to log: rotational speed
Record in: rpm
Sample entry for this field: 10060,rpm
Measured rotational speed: 2400,rpm
